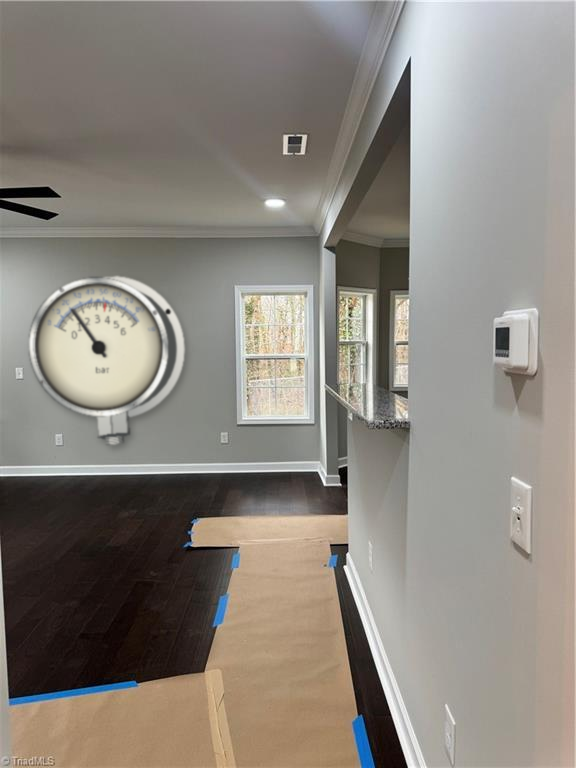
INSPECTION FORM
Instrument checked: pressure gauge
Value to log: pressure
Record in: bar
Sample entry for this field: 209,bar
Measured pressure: 1.5,bar
